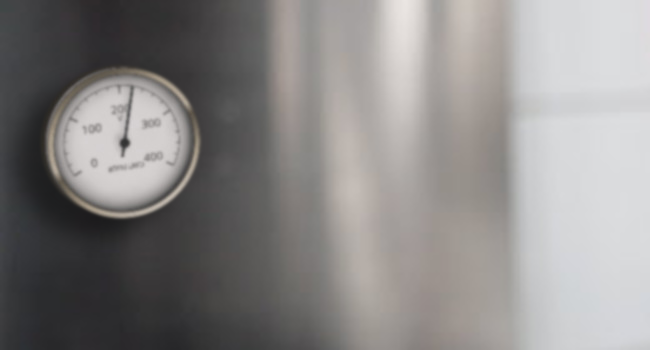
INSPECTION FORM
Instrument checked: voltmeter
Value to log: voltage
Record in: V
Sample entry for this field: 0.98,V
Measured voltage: 220,V
